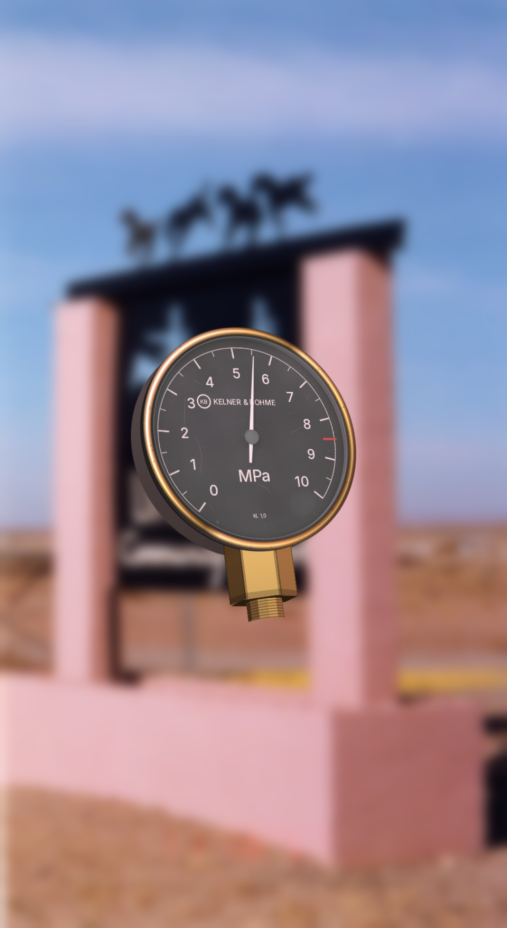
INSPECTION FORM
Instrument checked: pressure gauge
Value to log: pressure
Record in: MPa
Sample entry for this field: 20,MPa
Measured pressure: 5.5,MPa
